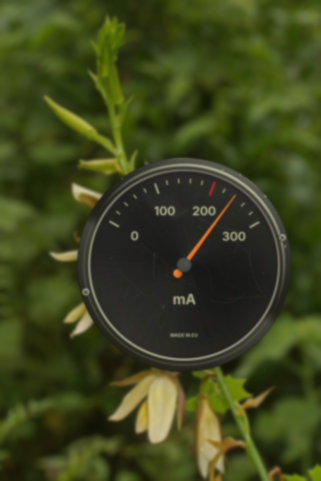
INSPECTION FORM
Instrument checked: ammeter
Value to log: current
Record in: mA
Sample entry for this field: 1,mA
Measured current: 240,mA
